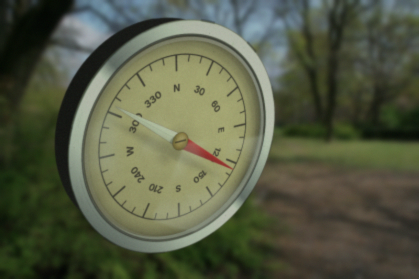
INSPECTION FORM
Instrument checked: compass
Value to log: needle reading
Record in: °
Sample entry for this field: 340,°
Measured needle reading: 125,°
